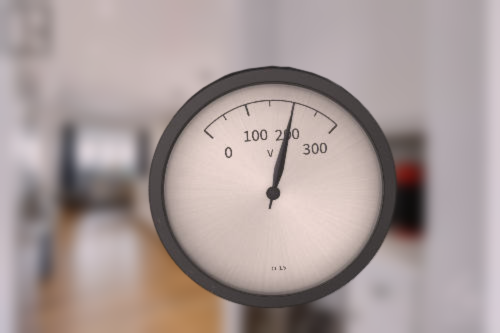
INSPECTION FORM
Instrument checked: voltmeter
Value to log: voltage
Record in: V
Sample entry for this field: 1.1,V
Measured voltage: 200,V
